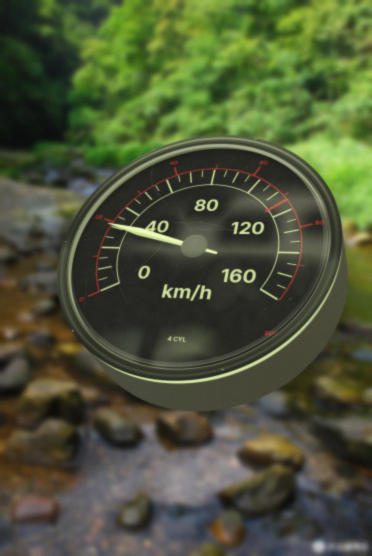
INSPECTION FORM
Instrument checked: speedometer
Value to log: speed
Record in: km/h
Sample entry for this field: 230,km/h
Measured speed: 30,km/h
